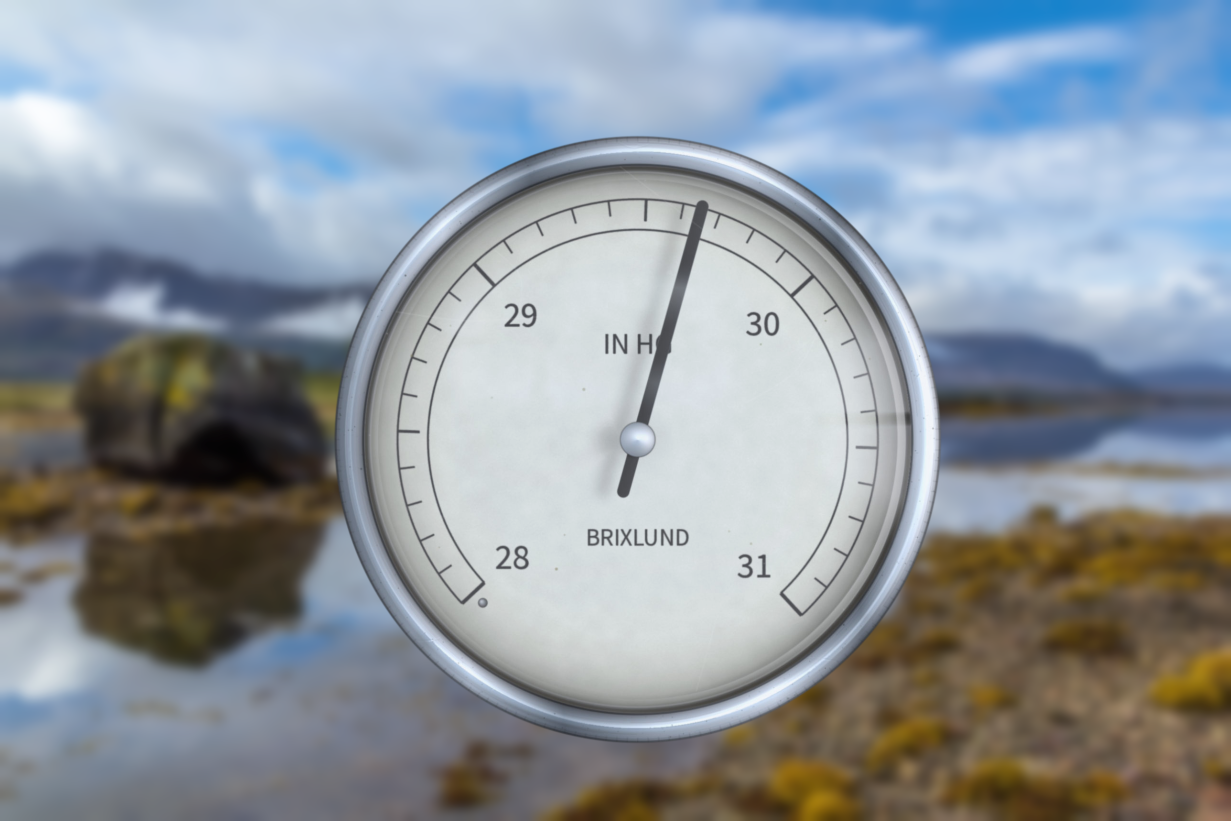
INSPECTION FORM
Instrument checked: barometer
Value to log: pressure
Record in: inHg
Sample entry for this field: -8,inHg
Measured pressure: 29.65,inHg
